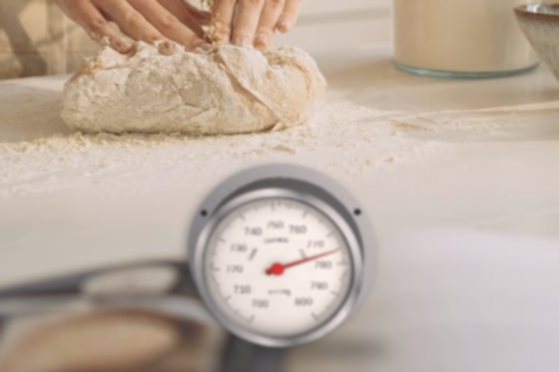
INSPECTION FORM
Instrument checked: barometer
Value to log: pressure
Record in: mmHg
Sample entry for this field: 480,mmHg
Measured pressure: 775,mmHg
